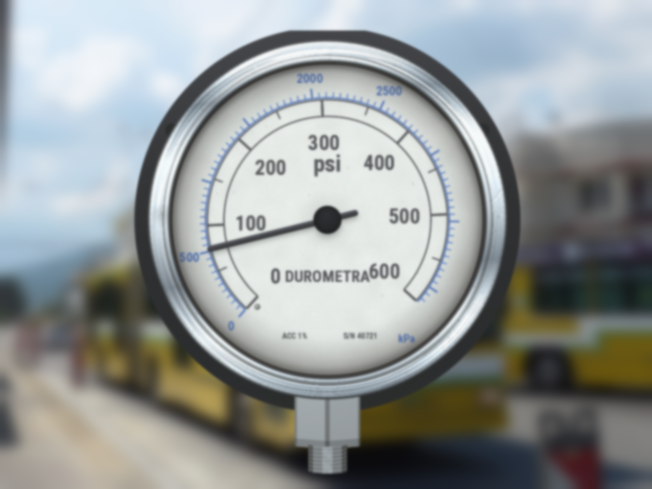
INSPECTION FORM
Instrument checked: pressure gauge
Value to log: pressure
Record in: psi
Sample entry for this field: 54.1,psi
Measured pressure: 75,psi
